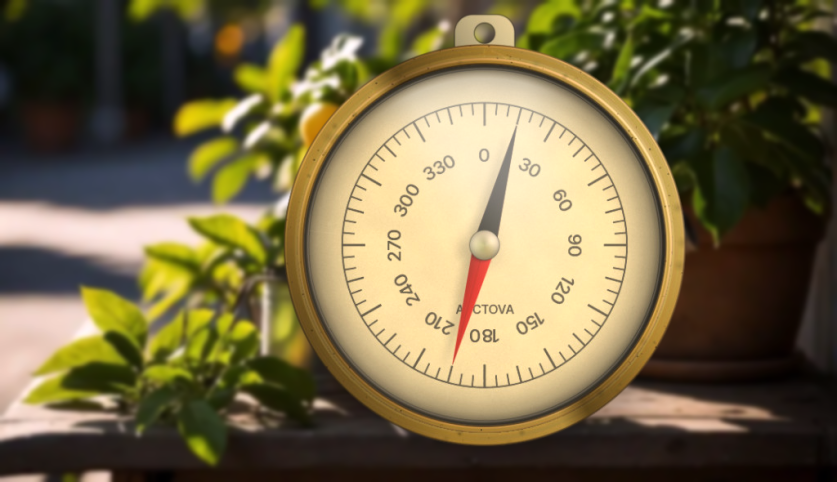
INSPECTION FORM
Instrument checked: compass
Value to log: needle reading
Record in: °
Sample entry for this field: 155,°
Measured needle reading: 195,°
